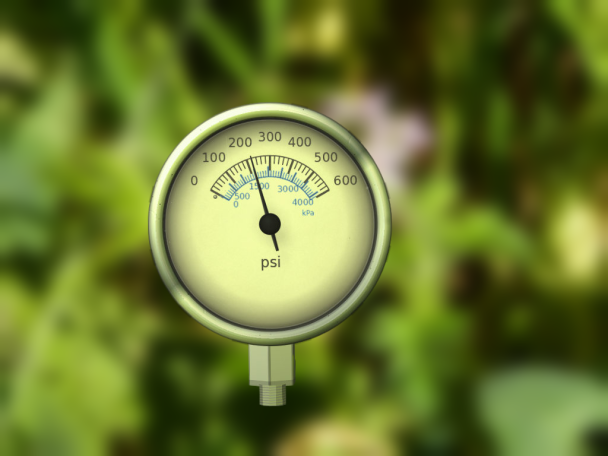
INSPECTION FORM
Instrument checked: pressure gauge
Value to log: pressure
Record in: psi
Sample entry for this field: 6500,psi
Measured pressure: 220,psi
